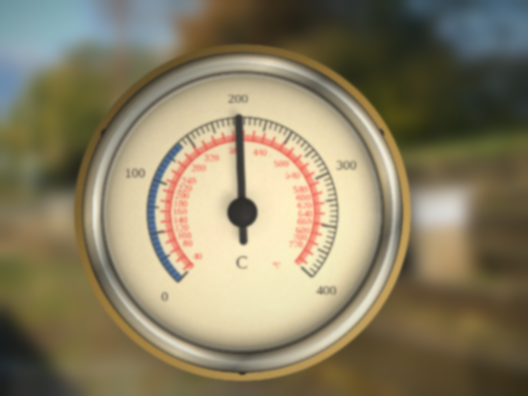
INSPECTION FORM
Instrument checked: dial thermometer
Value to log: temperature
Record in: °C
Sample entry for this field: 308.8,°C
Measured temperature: 200,°C
